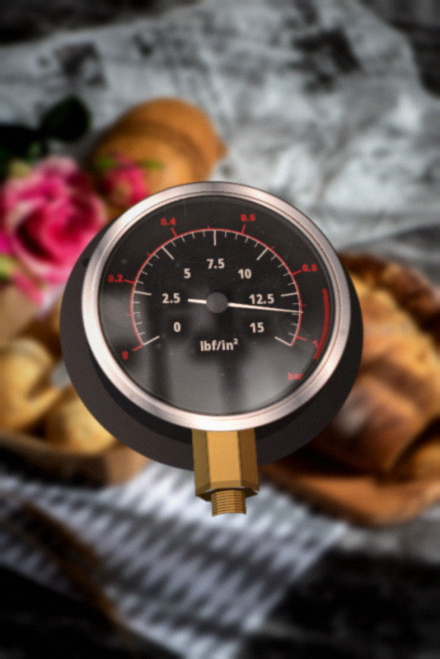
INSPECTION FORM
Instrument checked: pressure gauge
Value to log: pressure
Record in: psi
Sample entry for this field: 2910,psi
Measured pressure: 13.5,psi
